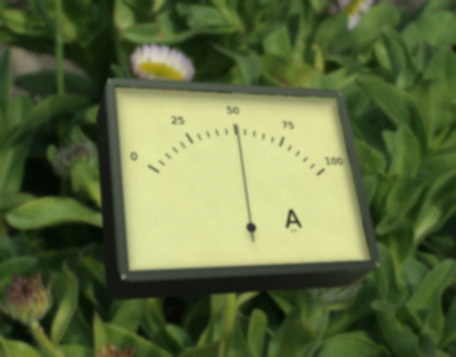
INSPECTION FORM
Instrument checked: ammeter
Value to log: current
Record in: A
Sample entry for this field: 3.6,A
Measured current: 50,A
